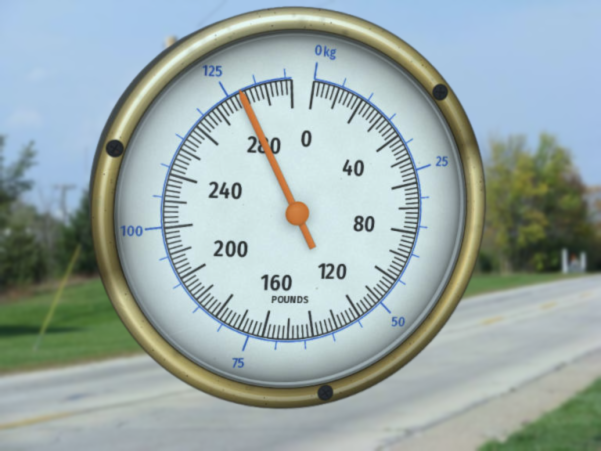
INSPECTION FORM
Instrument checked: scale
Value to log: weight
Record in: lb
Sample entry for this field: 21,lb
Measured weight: 280,lb
